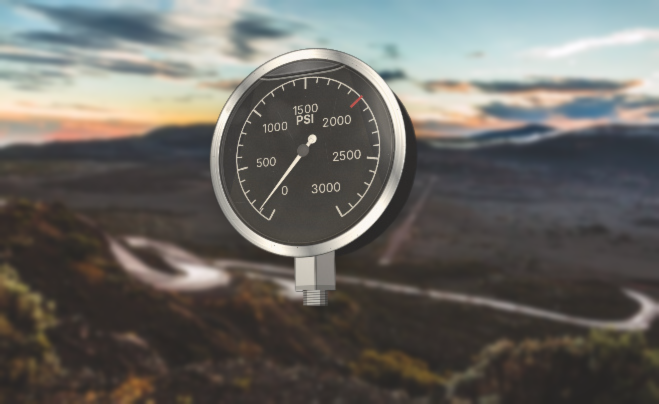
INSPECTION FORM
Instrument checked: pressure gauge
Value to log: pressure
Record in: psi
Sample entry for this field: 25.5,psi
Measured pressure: 100,psi
